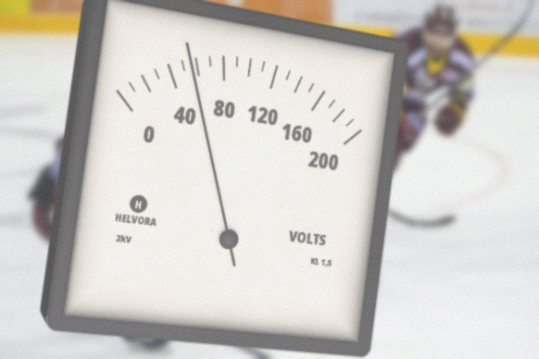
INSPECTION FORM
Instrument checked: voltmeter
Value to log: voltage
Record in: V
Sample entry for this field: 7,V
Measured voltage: 55,V
